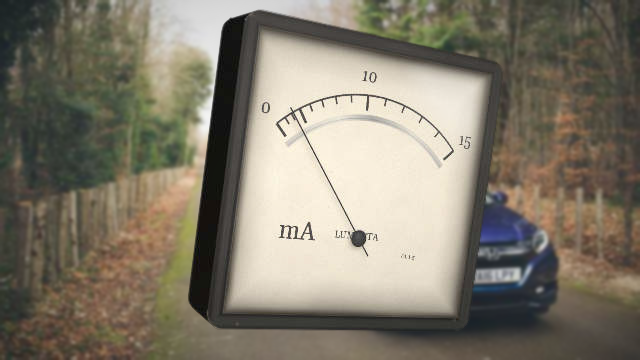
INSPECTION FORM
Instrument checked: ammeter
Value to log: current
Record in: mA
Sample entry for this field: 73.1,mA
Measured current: 4,mA
